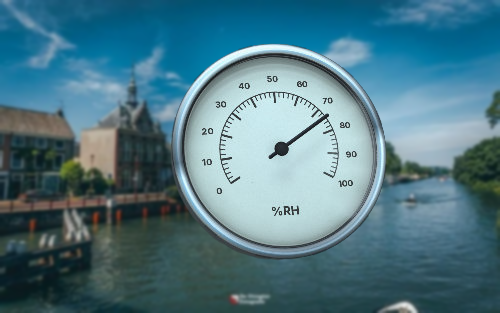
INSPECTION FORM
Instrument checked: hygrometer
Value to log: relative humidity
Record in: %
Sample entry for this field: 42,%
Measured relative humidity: 74,%
